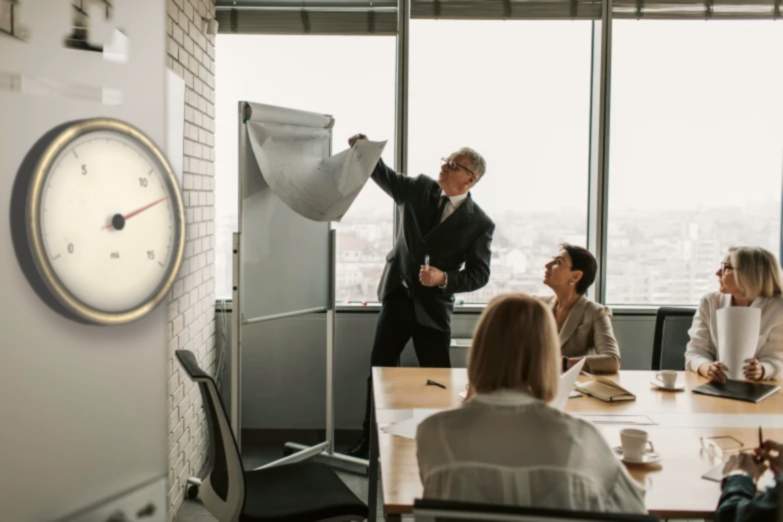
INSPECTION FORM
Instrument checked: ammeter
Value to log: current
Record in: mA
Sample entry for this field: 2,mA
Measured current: 11.5,mA
